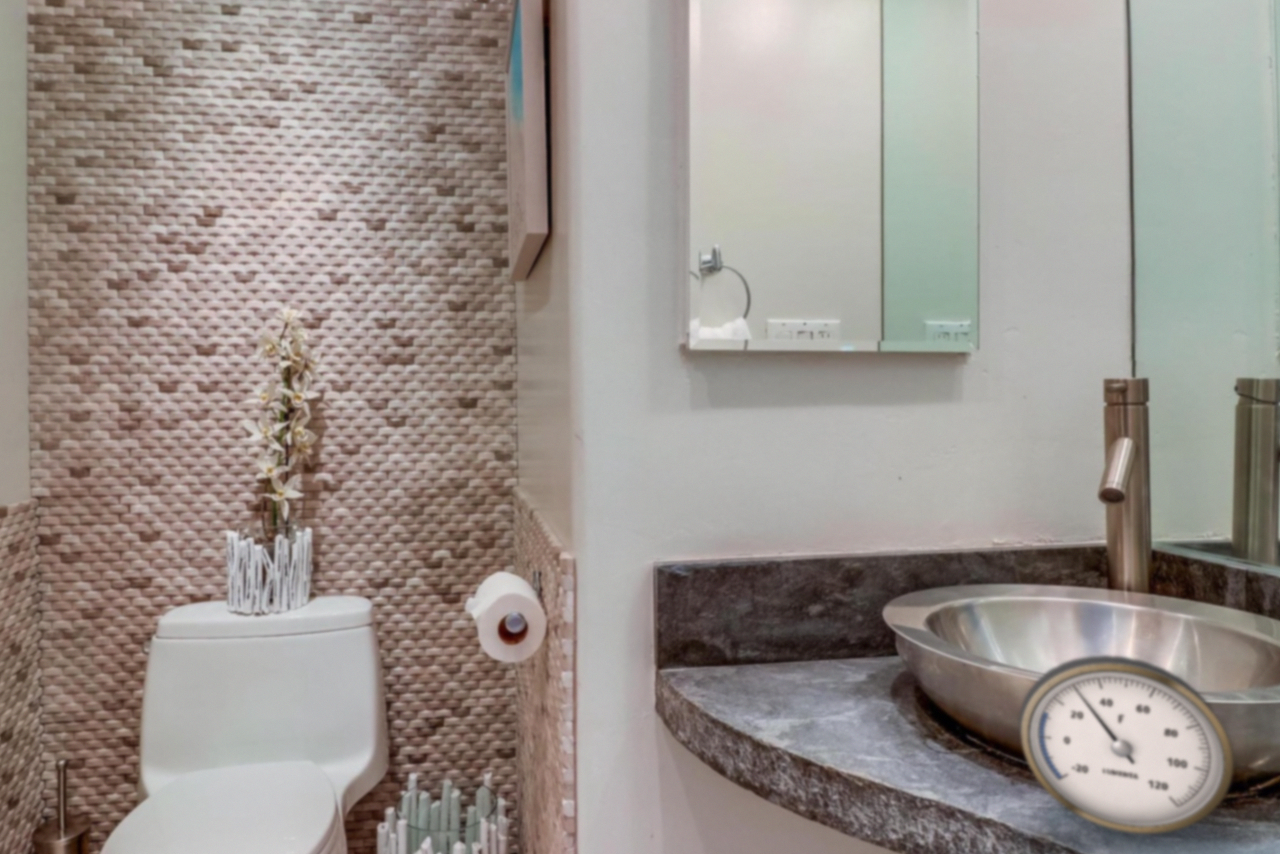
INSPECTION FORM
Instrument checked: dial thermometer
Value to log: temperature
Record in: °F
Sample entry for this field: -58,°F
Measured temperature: 30,°F
